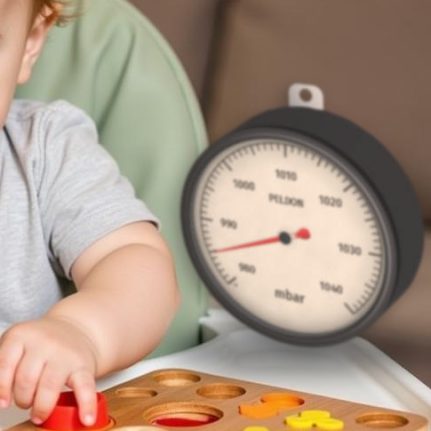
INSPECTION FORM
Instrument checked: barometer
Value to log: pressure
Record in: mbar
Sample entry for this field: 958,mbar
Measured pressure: 985,mbar
